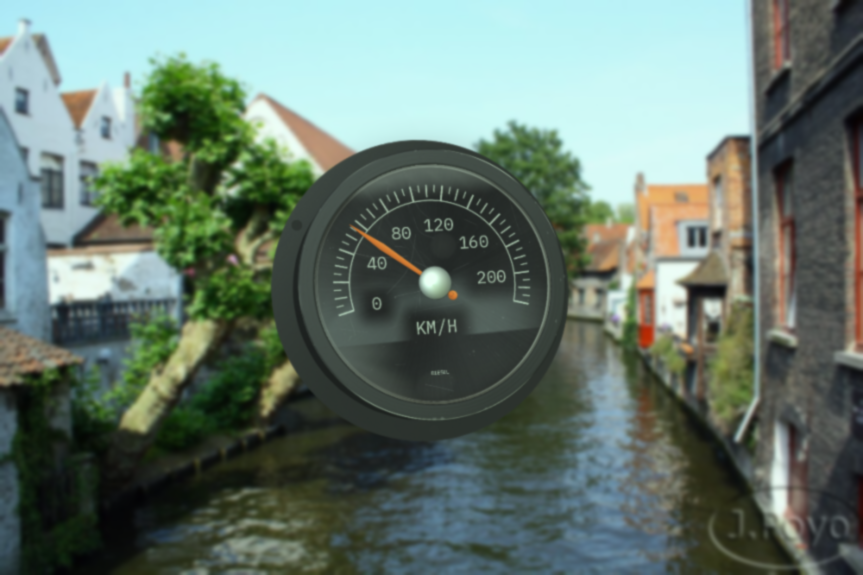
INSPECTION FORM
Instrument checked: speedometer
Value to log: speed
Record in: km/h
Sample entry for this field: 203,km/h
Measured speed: 55,km/h
